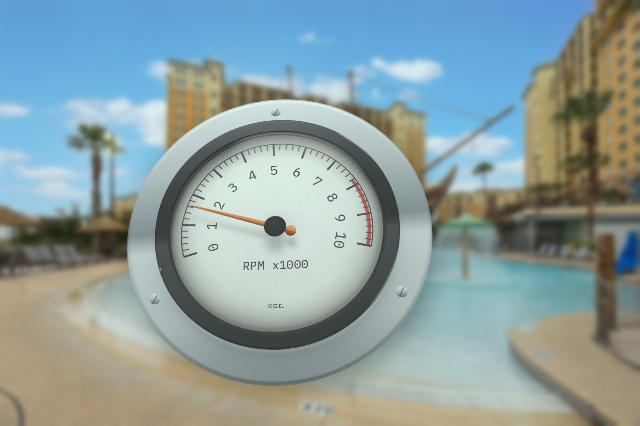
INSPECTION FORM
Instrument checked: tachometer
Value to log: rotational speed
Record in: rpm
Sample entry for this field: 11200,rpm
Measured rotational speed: 1600,rpm
